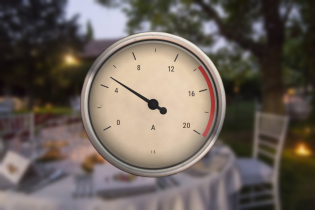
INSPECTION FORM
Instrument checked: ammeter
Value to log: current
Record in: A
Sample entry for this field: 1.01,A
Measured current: 5,A
